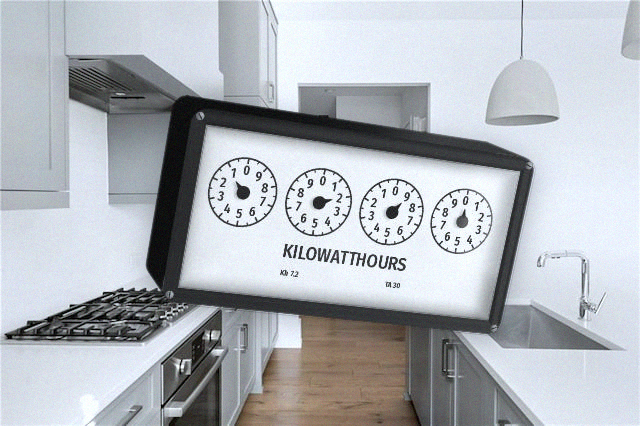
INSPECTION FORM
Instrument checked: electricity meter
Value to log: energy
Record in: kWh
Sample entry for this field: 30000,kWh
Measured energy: 1190,kWh
